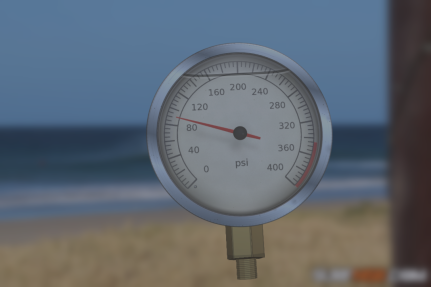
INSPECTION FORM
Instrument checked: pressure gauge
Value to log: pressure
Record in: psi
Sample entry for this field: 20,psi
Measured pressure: 90,psi
